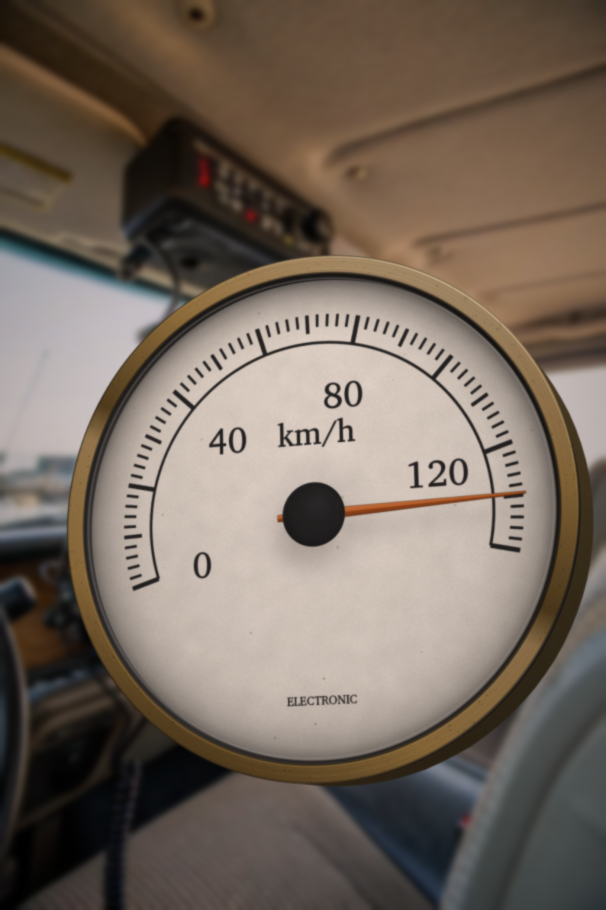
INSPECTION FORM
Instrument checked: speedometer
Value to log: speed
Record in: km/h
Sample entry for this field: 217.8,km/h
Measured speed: 130,km/h
